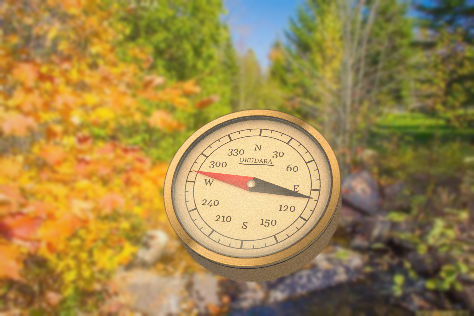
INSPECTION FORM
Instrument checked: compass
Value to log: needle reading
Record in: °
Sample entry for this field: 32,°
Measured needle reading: 280,°
